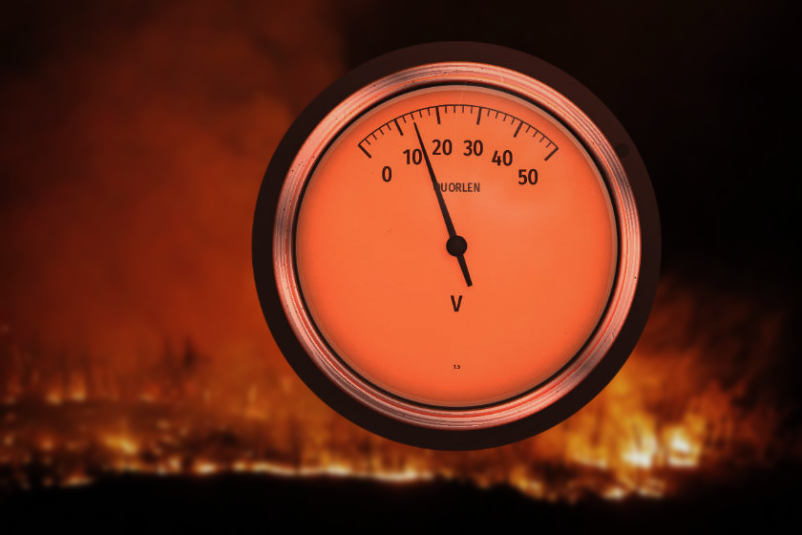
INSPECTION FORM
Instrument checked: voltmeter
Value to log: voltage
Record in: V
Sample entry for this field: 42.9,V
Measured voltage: 14,V
